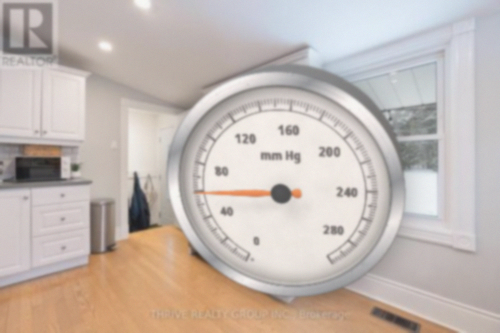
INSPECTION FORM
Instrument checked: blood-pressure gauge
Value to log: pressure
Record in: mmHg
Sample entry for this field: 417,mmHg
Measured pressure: 60,mmHg
